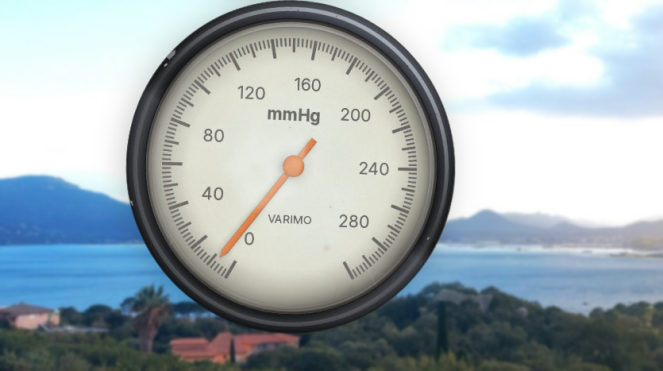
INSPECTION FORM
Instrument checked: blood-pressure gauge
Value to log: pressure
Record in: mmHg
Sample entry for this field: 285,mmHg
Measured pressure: 8,mmHg
